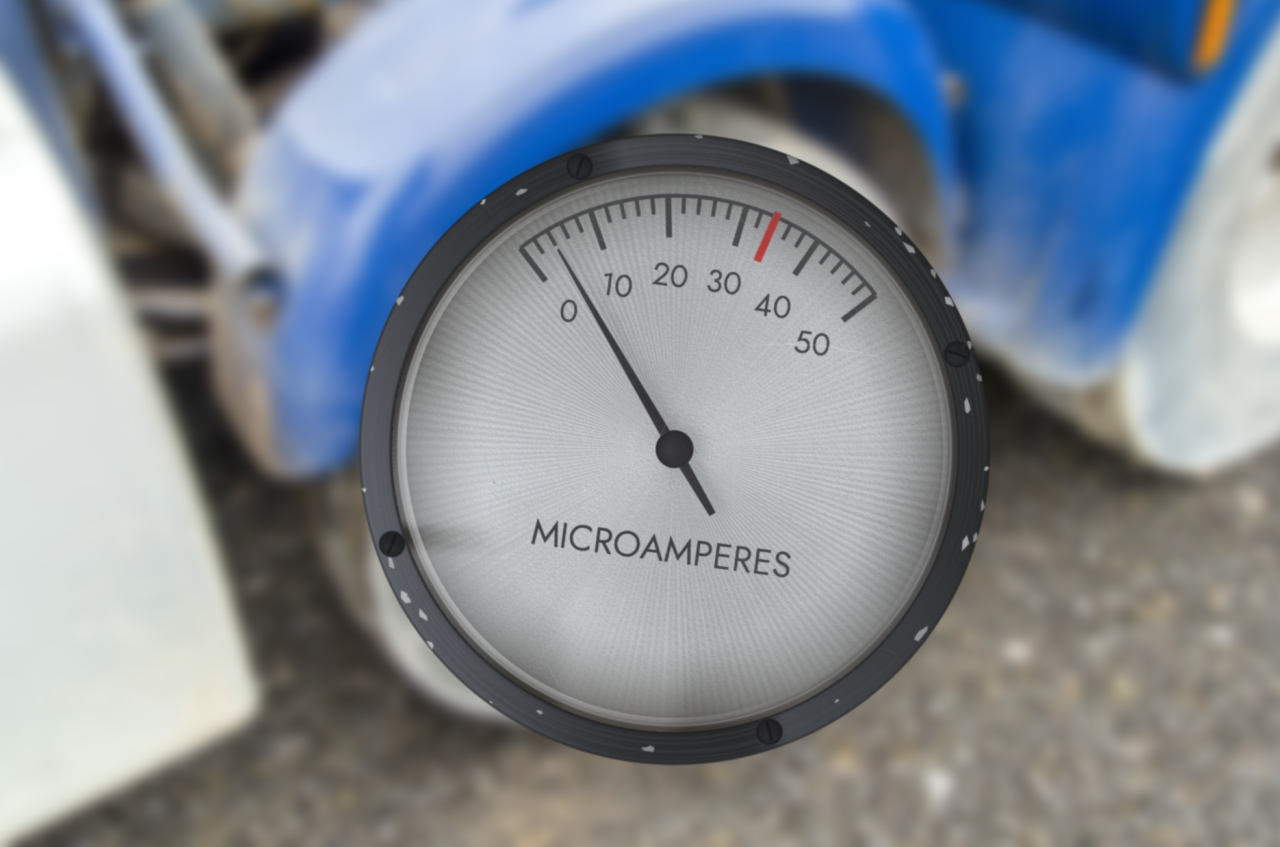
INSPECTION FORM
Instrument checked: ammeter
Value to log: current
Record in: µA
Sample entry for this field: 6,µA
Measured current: 4,µA
